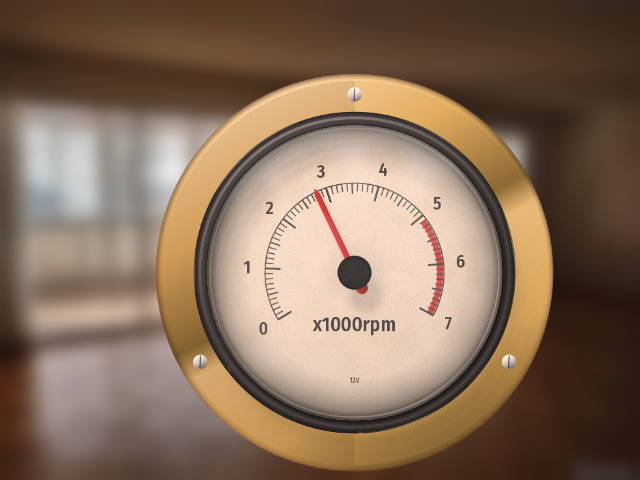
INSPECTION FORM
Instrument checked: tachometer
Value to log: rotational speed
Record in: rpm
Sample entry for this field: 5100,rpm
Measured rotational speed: 2800,rpm
